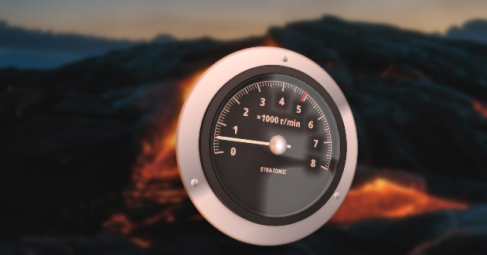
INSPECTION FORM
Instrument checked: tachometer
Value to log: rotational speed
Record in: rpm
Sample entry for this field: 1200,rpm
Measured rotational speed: 500,rpm
